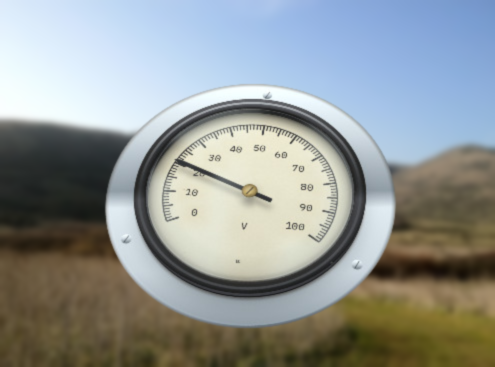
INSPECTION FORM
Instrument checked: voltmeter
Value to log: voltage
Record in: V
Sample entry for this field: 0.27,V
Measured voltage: 20,V
